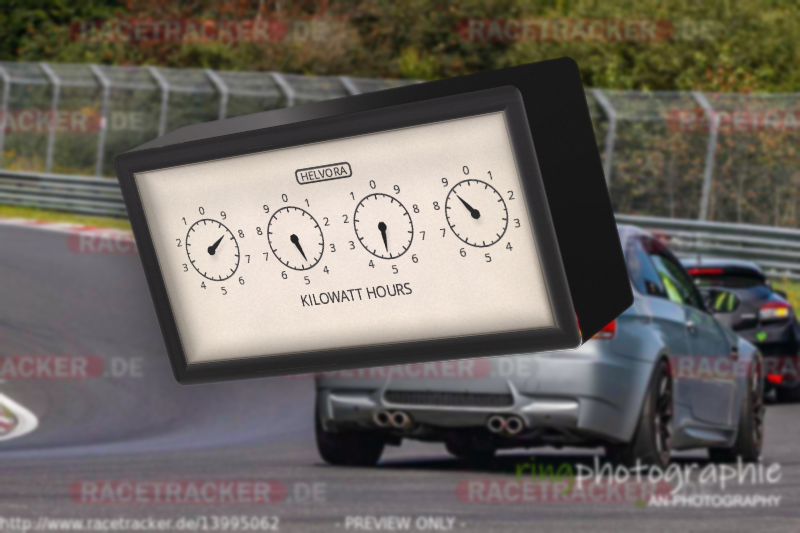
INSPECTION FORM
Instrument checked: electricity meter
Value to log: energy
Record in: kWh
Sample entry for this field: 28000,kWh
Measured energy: 8449,kWh
